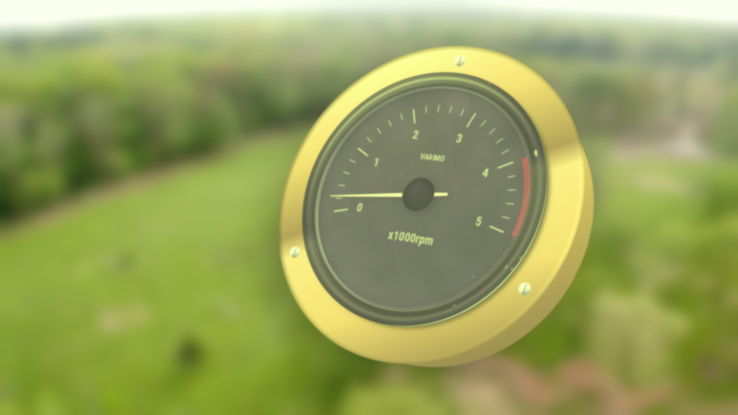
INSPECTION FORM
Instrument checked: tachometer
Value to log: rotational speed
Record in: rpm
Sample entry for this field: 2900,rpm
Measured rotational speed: 200,rpm
